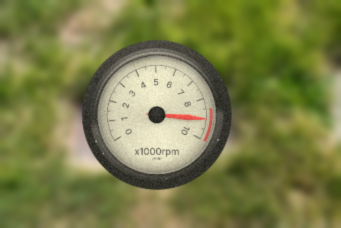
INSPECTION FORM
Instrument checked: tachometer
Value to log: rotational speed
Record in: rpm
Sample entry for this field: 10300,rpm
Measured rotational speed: 9000,rpm
